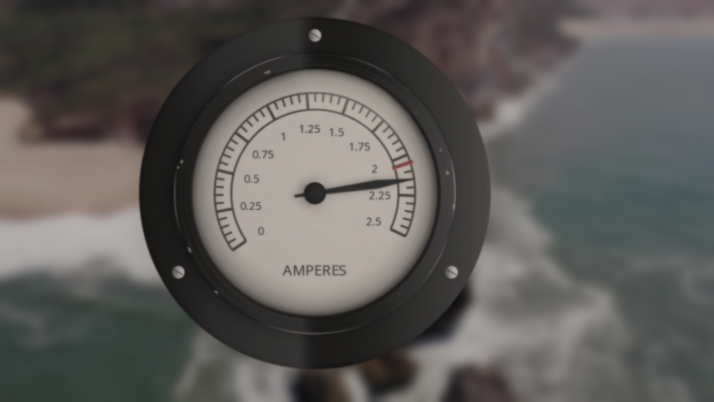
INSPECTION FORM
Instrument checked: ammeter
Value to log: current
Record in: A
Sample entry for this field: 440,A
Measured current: 2.15,A
